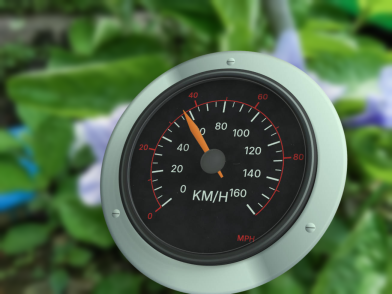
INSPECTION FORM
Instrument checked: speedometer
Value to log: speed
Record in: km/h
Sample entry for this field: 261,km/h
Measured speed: 57.5,km/h
